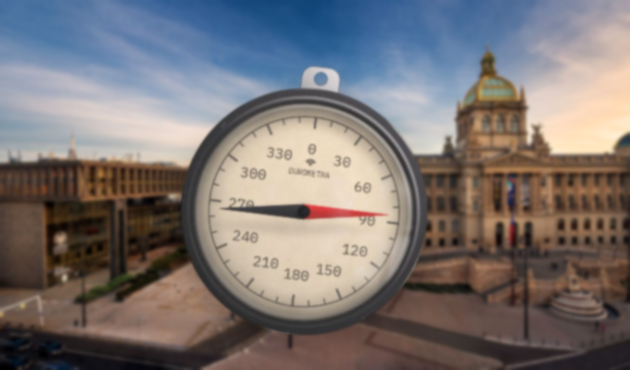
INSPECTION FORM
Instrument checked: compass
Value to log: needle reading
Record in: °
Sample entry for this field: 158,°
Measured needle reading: 85,°
